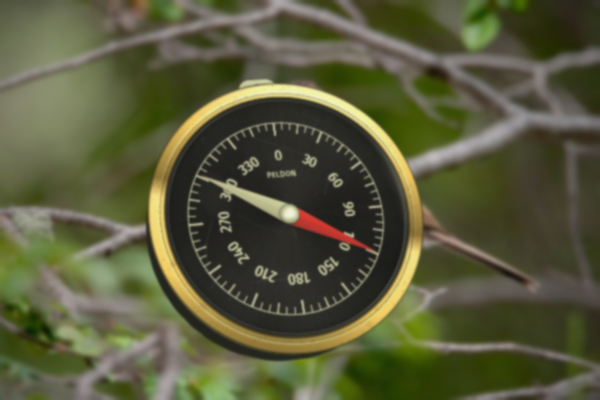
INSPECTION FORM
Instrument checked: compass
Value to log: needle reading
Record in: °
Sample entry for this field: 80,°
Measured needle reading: 120,°
